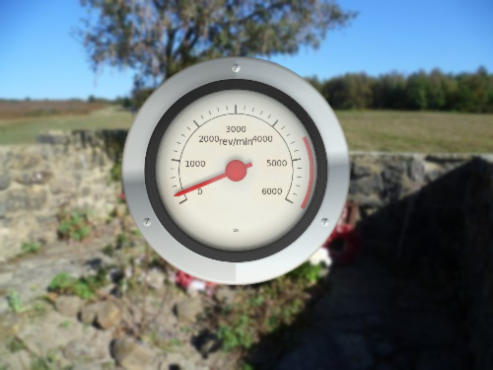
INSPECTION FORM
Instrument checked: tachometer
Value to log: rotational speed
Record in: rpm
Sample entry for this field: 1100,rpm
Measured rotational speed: 200,rpm
